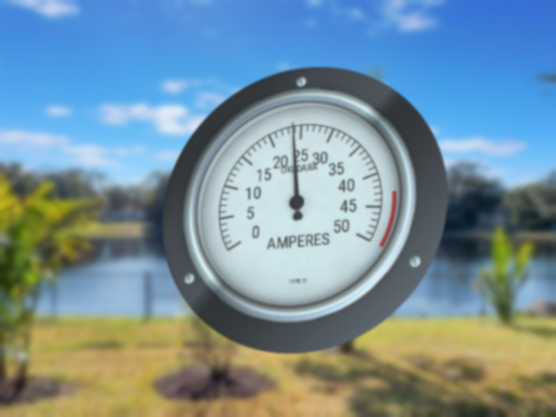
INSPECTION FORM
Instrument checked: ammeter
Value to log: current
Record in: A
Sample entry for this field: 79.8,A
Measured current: 24,A
